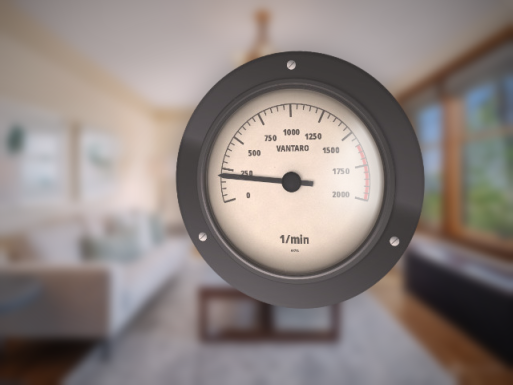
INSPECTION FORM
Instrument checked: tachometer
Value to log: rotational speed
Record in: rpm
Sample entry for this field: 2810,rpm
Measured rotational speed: 200,rpm
